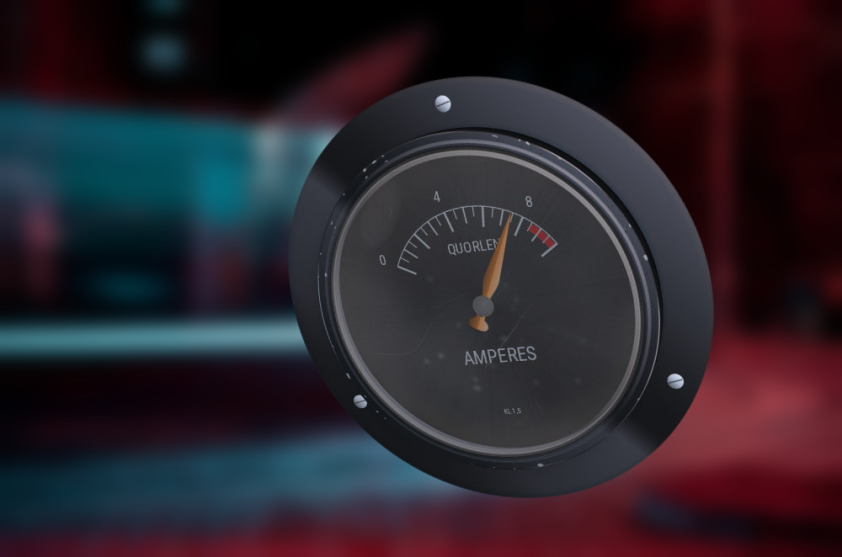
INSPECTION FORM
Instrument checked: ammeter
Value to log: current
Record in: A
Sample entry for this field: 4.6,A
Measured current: 7.5,A
